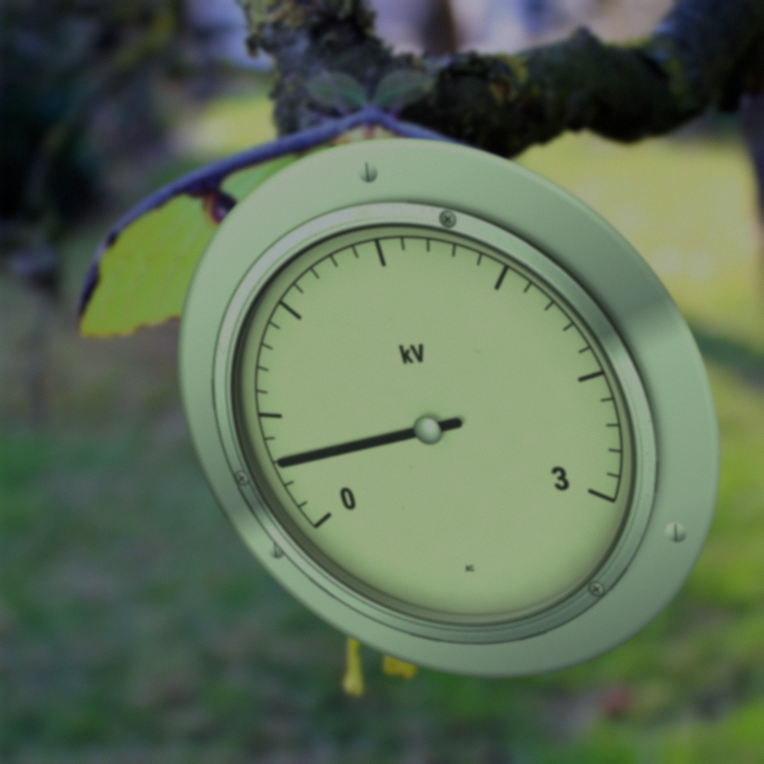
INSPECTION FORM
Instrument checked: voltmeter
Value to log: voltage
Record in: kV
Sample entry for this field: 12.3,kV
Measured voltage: 0.3,kV
